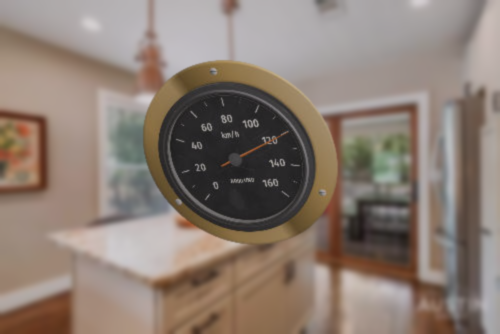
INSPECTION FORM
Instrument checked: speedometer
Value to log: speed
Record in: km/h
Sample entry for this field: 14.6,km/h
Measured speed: 120,km/h
